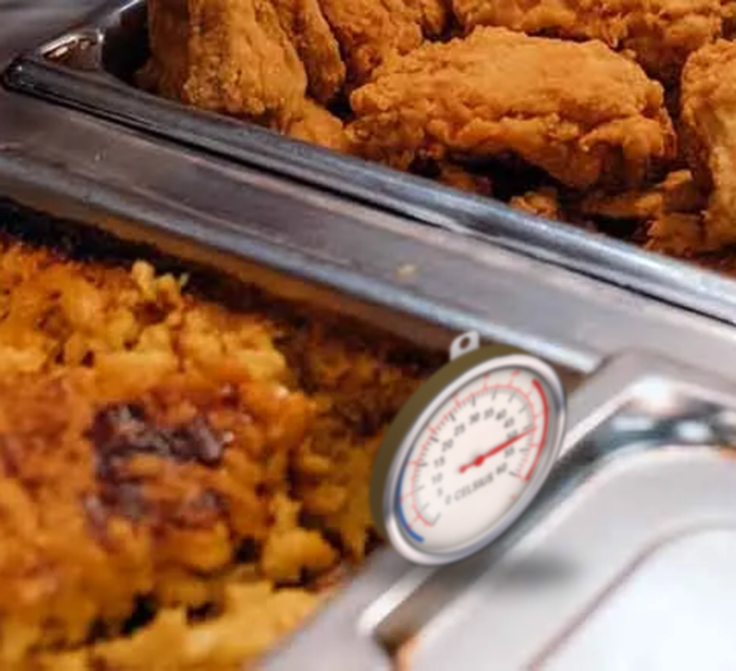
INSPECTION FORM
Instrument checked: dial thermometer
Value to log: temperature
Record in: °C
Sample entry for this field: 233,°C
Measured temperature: 50,°C
